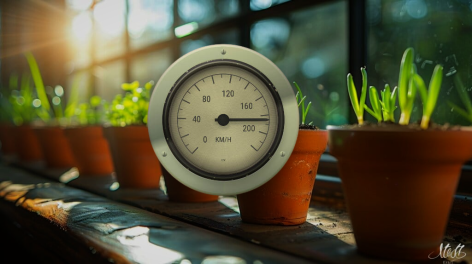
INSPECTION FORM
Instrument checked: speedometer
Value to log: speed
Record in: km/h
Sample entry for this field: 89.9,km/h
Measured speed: 185,km/h
